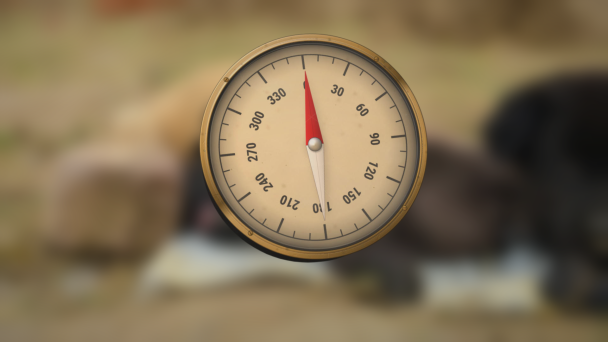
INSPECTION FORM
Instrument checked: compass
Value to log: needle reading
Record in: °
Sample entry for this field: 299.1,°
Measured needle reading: 0,°
